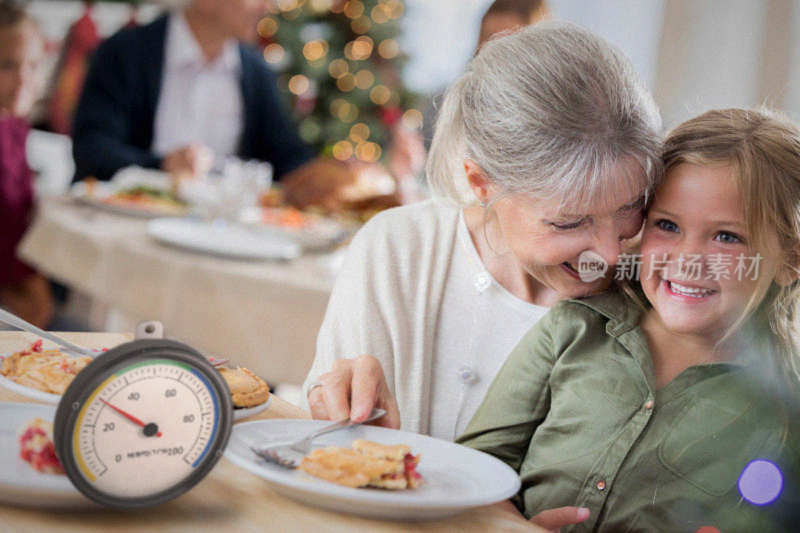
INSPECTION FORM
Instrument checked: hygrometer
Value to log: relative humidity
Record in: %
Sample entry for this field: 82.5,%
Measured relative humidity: 30,%
